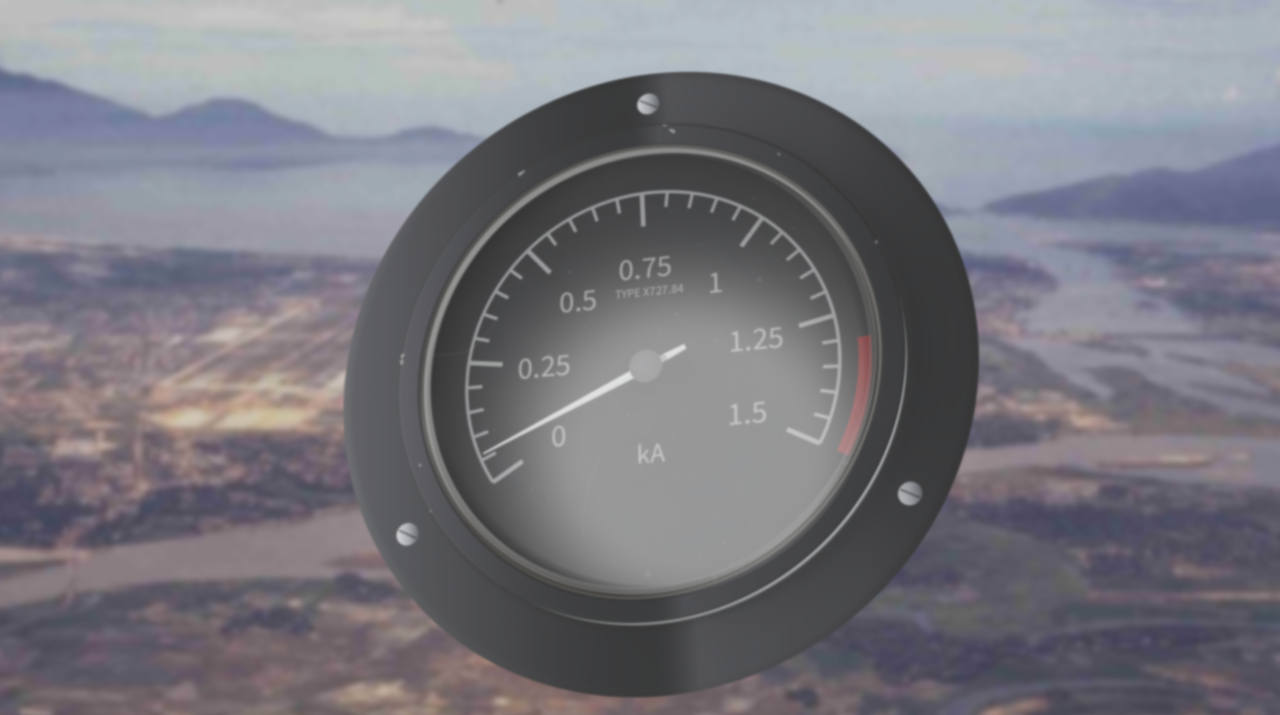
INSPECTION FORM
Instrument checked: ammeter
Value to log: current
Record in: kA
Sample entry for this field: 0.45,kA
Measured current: 0.05,kA
